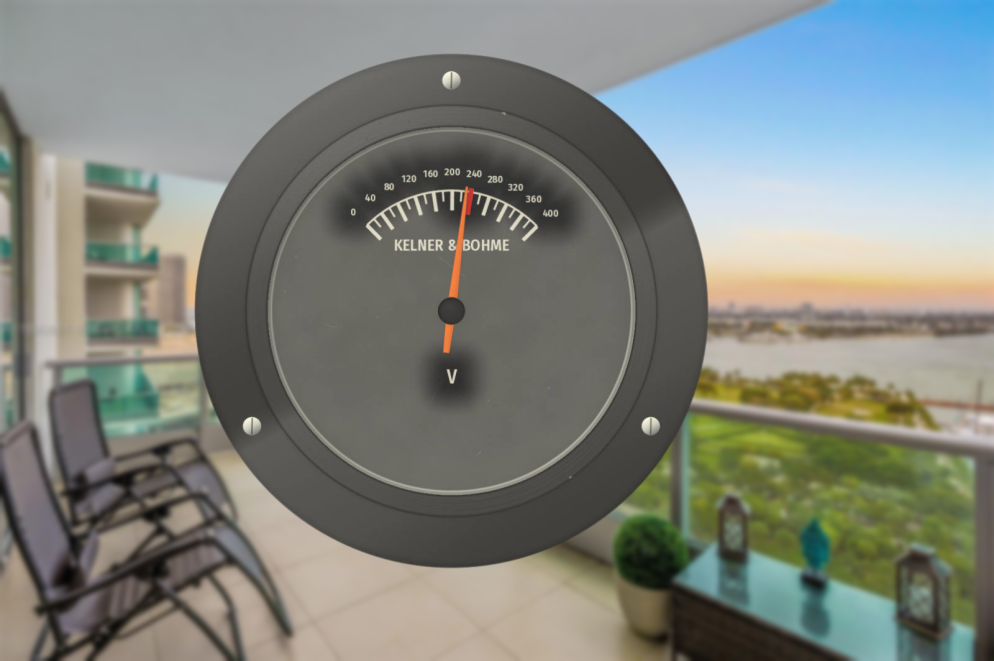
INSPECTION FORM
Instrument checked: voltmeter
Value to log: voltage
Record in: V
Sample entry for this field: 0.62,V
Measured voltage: 230,V
